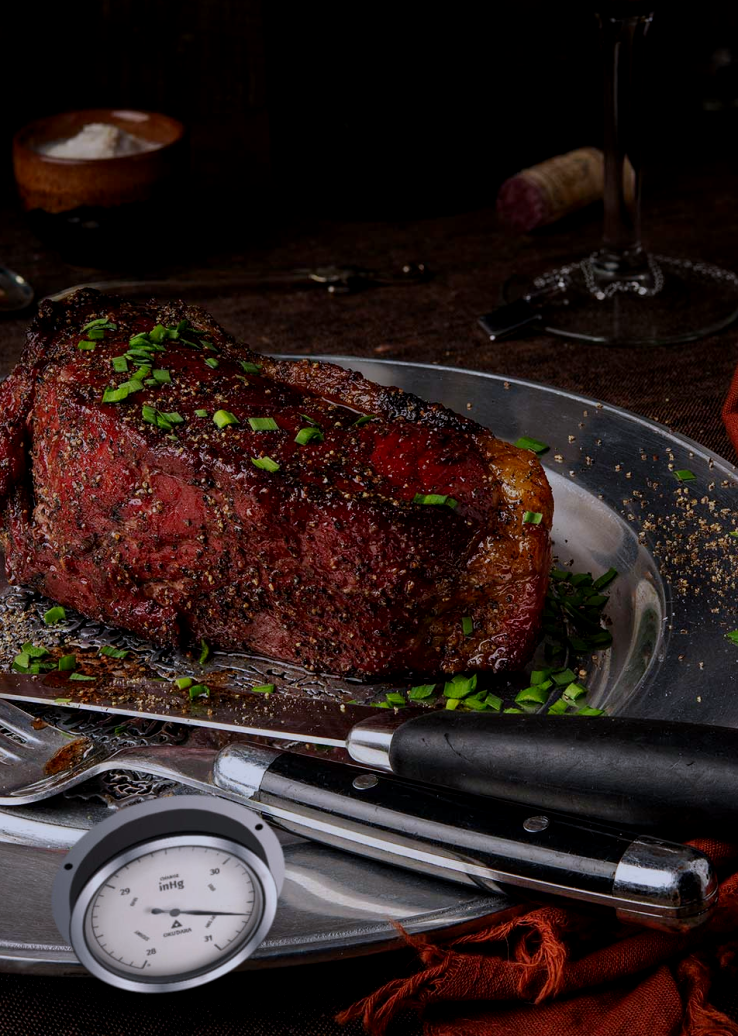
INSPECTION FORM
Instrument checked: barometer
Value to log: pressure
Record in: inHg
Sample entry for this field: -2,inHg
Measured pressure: 30.6,inHg
